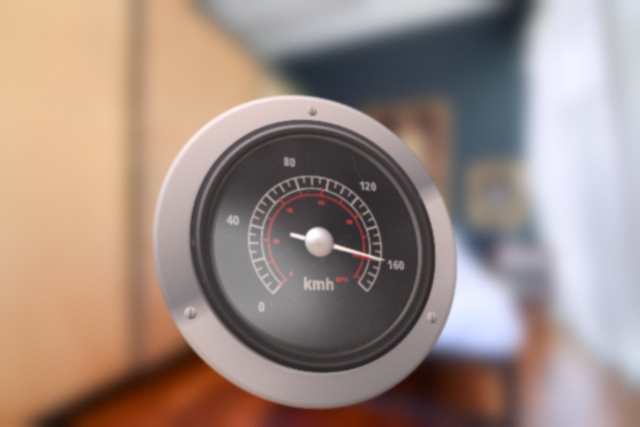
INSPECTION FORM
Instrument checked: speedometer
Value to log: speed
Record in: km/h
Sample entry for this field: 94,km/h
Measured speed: 160,km/h
